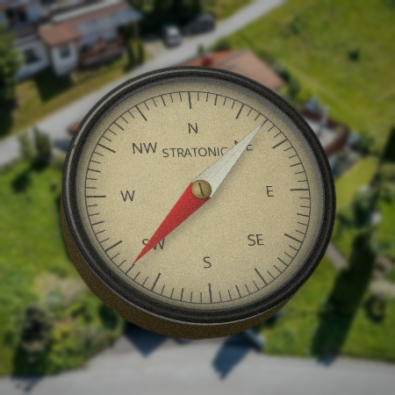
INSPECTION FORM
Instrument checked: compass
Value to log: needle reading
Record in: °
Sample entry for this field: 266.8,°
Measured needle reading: 225,°
